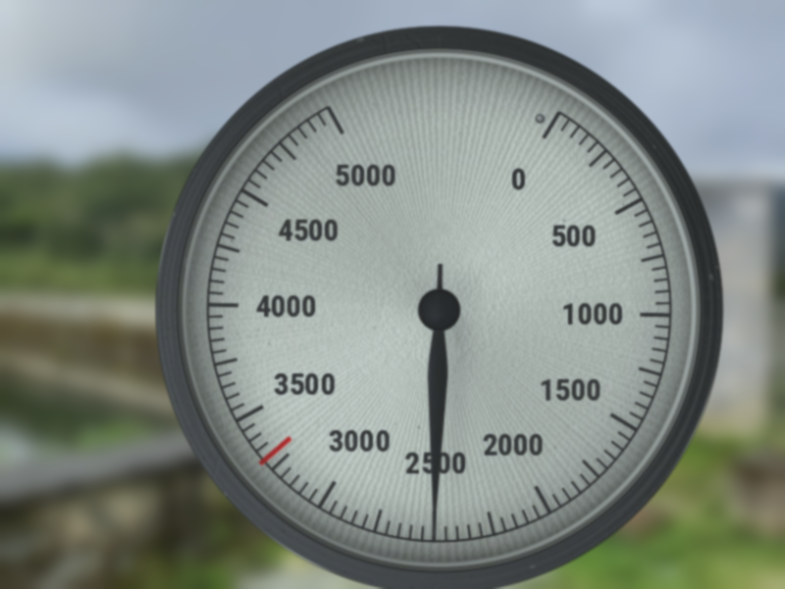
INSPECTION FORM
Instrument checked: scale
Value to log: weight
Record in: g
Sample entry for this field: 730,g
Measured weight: 2500,g
